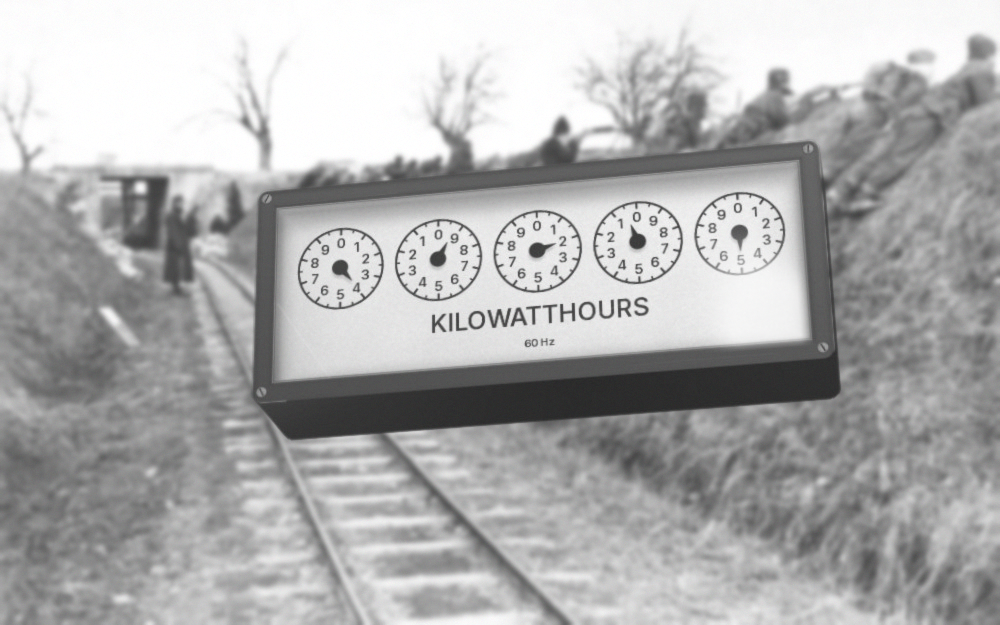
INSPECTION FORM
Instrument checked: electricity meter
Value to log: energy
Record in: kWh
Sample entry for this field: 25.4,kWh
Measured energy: 39205,kWh
